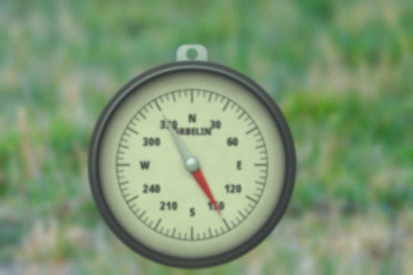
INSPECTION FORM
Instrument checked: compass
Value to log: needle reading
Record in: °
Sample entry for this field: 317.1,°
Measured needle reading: 150,°
